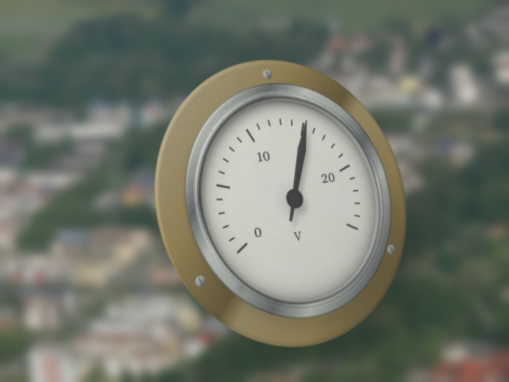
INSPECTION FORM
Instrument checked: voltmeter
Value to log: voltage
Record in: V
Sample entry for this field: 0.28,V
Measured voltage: 15,V
